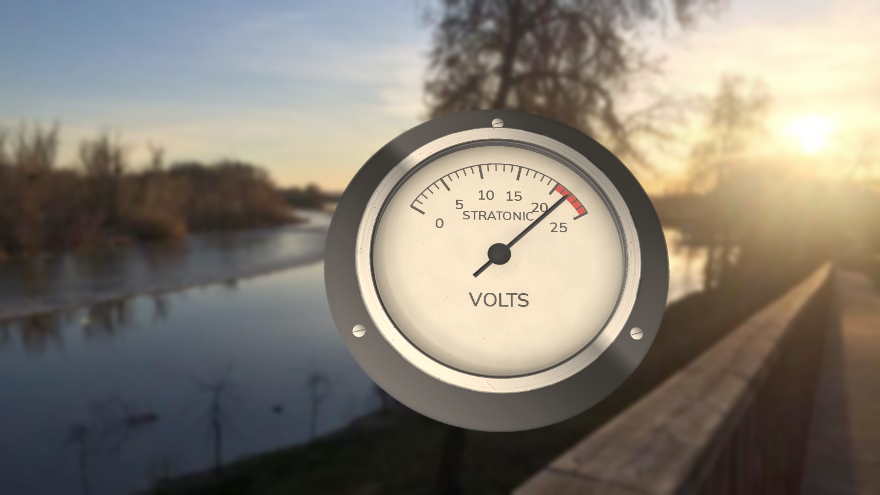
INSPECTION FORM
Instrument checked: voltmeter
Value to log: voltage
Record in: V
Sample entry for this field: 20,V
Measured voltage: 22,V
